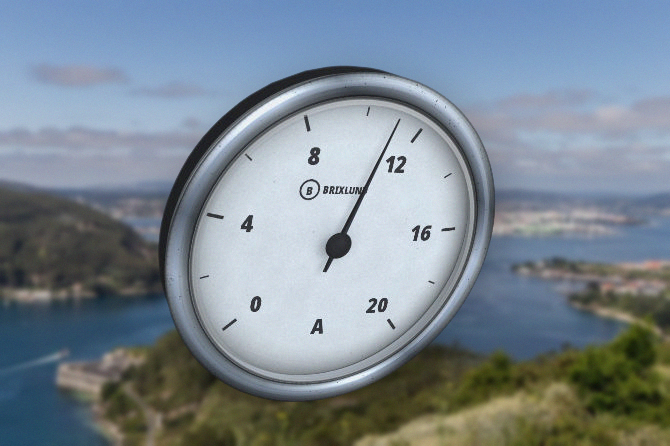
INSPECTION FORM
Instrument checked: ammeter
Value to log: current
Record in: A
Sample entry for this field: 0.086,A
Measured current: 11,A
